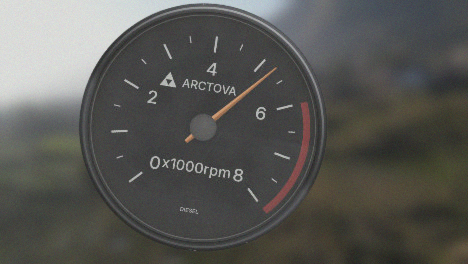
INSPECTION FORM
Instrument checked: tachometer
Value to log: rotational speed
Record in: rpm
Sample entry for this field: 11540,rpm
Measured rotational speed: 5250,rpm
